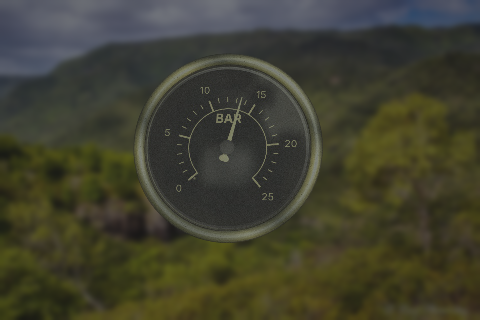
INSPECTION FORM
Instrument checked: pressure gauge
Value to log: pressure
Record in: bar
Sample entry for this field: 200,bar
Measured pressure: 13.5,bar
